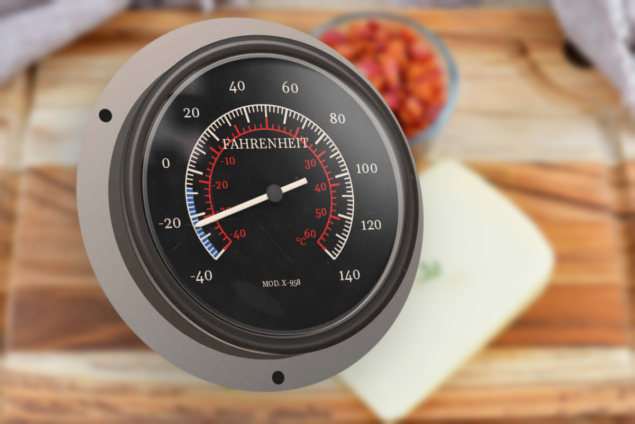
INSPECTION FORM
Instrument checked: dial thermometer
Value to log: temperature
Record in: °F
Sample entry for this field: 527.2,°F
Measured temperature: -24,°F
